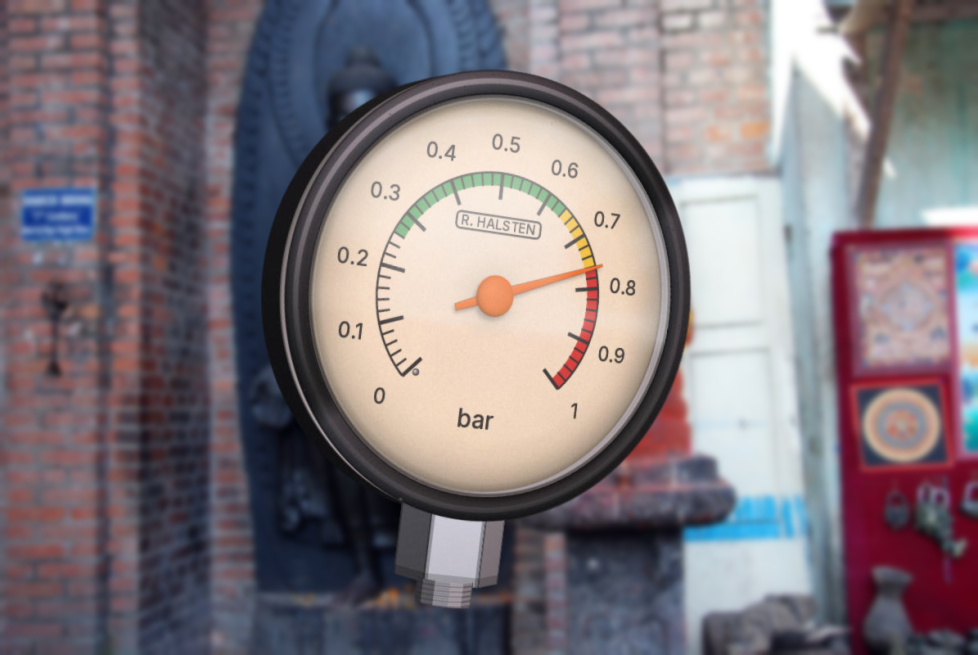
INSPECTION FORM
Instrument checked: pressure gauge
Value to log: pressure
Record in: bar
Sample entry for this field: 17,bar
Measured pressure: 0.76,bar
